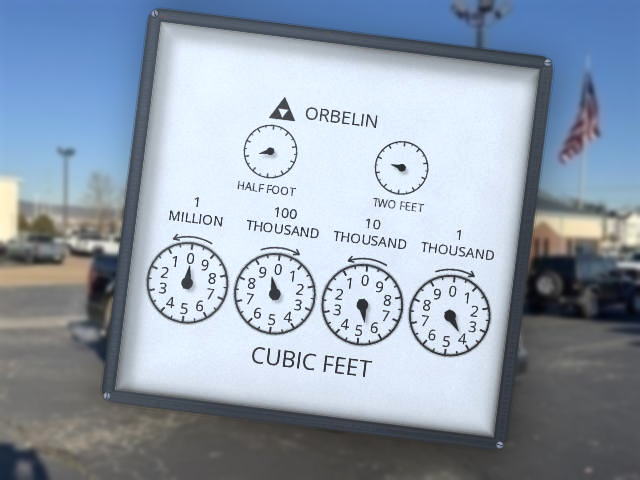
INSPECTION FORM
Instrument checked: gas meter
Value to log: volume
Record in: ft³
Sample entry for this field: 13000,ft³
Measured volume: 995400,ft³
